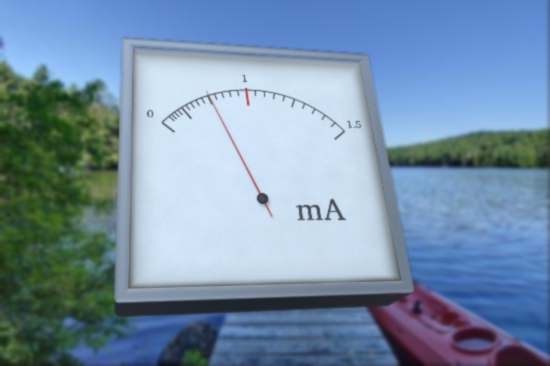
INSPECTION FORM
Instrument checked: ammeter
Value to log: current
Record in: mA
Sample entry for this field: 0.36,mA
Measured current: 0.75,mA
